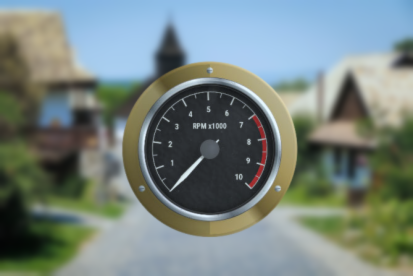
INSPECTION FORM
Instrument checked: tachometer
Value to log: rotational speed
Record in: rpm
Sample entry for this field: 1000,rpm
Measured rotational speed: 0,rpm
